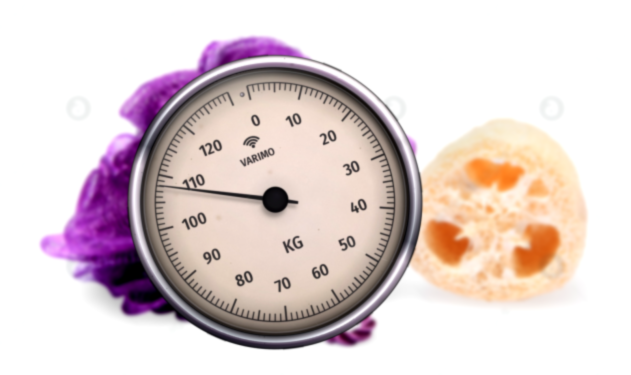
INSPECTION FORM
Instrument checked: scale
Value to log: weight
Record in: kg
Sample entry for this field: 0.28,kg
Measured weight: 108,kg
